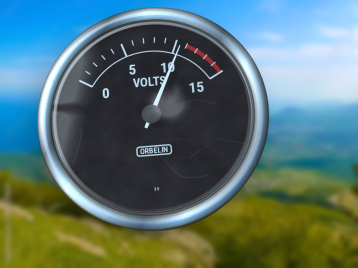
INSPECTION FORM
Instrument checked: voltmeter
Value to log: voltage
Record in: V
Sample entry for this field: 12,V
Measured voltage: 10.5,V
